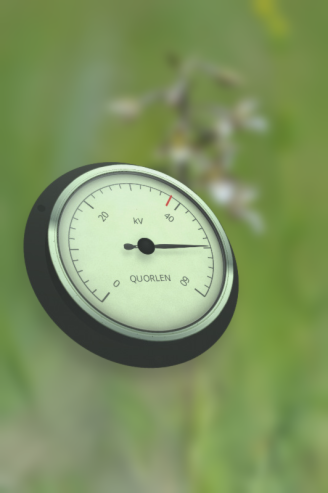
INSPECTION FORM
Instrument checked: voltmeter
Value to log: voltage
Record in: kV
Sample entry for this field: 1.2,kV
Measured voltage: 50,kV
